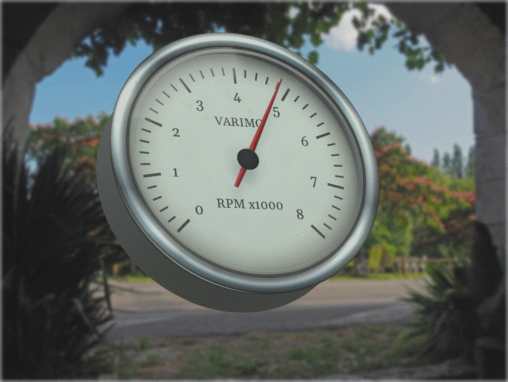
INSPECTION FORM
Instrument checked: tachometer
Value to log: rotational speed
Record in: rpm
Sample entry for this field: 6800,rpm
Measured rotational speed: 4800,rpm
